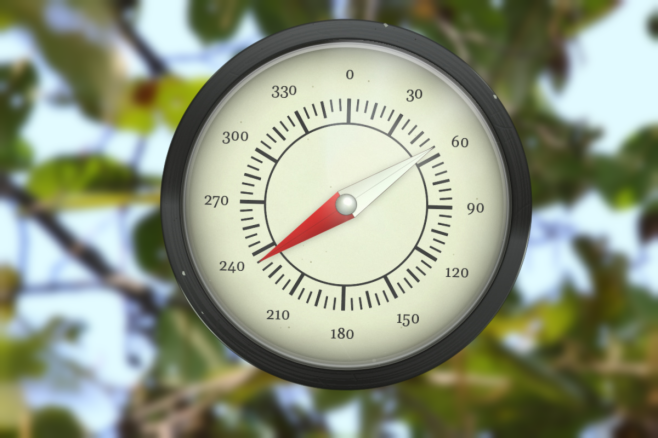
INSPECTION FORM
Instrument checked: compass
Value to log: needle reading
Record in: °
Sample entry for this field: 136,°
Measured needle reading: 235,°
